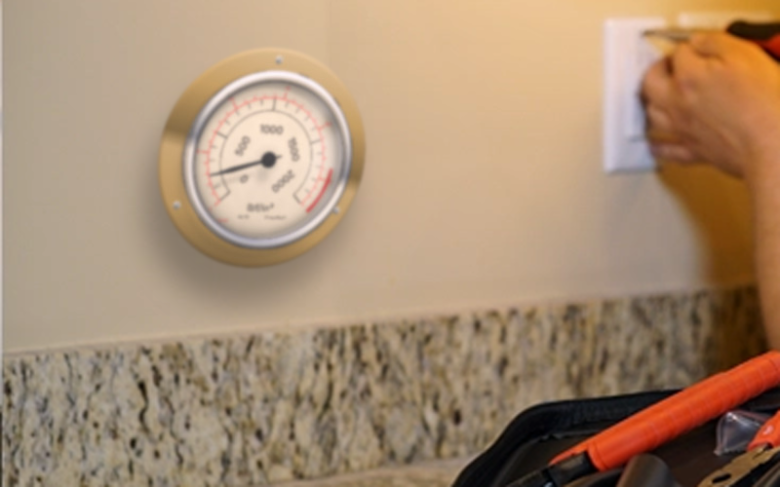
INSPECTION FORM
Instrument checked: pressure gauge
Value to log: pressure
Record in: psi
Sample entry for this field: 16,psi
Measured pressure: 200,psi
